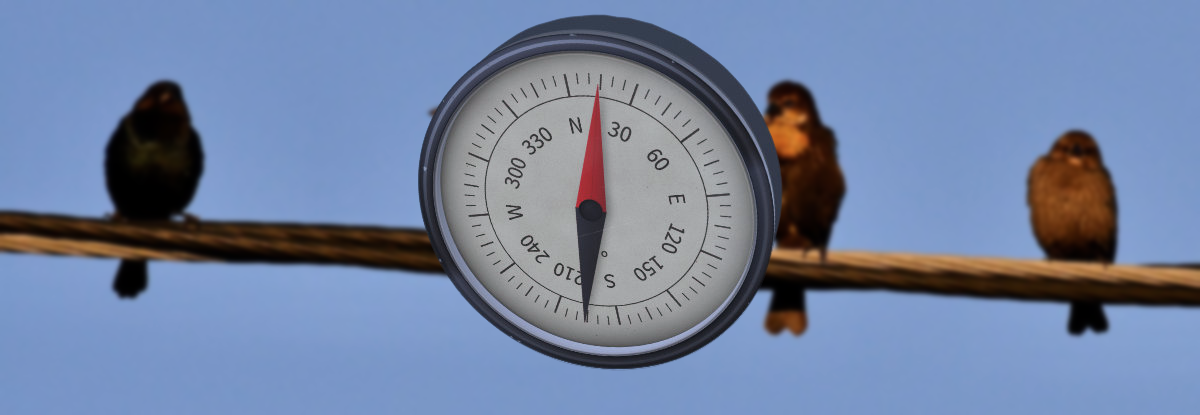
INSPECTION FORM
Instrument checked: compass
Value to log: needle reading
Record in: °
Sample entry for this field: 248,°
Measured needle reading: 15,°
